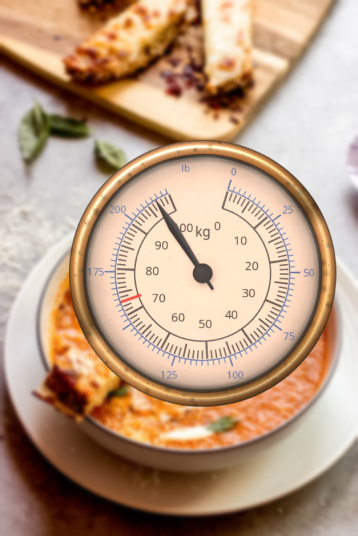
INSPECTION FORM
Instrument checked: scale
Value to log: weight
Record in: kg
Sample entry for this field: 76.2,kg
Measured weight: 97,kg
